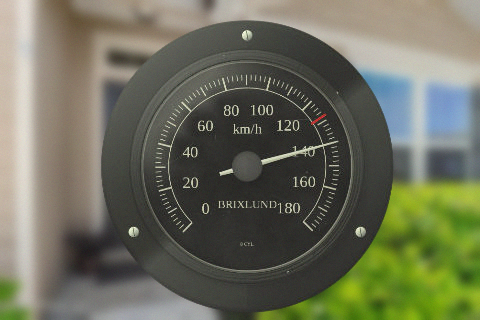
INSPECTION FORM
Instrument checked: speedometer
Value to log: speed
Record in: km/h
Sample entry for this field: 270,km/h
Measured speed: 140,km/h
